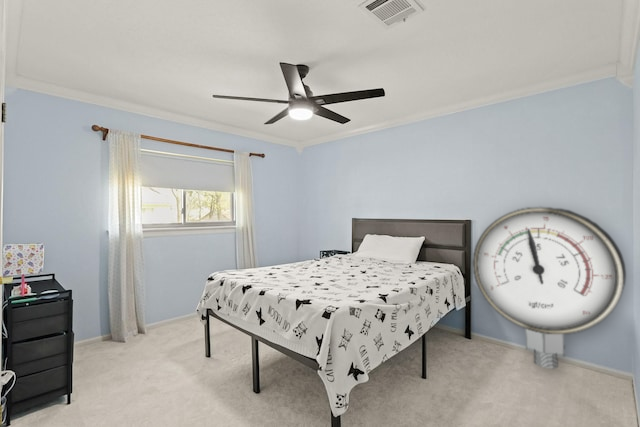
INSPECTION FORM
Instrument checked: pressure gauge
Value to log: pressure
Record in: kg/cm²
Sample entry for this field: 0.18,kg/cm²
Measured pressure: 4.5,kg/cm²
